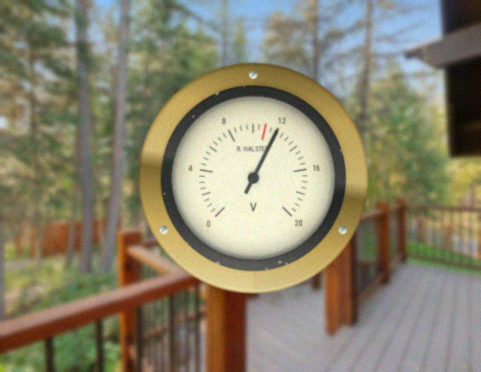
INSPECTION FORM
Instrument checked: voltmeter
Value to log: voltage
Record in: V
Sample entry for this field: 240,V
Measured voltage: 12,V
